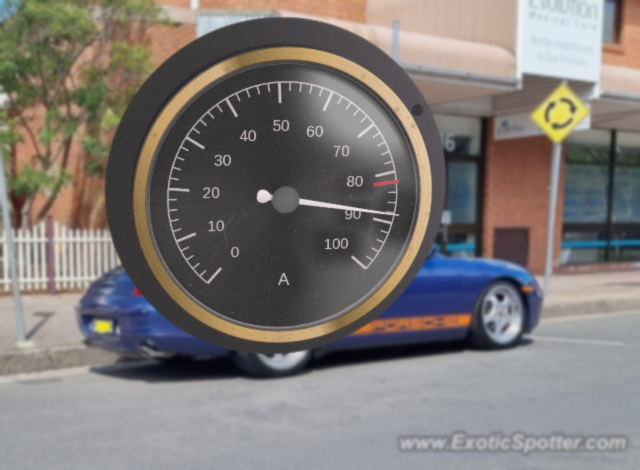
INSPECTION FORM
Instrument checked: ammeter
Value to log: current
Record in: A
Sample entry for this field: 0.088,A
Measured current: 88,A
